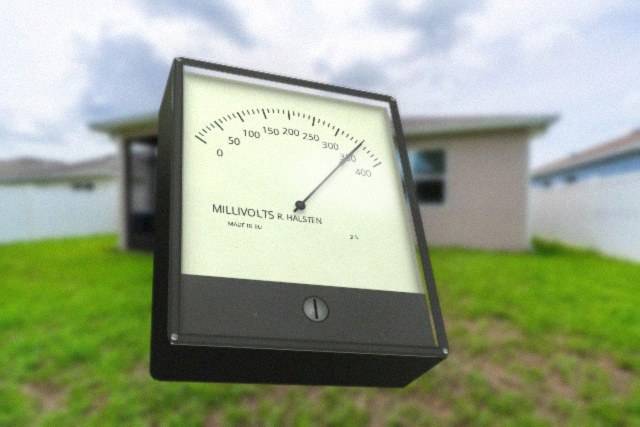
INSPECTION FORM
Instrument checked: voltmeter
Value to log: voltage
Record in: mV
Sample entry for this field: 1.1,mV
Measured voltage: 350,mV
